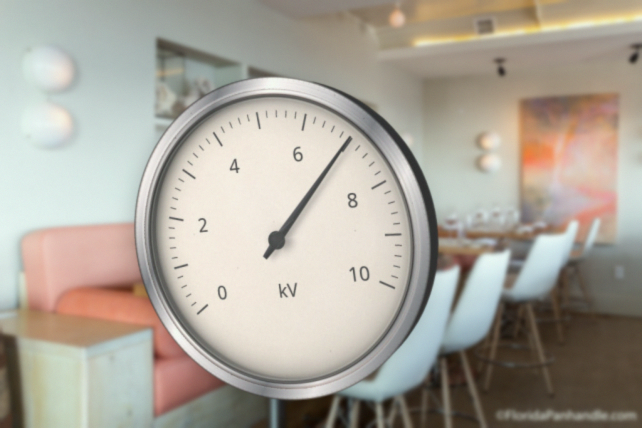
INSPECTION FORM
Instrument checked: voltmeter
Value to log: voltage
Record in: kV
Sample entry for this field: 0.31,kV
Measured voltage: 7,kV
